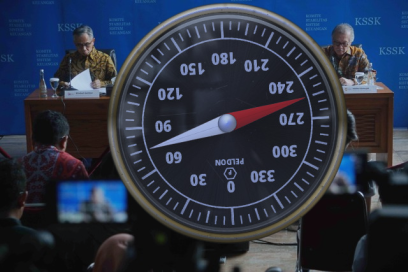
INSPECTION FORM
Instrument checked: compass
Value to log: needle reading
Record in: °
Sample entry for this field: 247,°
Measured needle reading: 255,°
